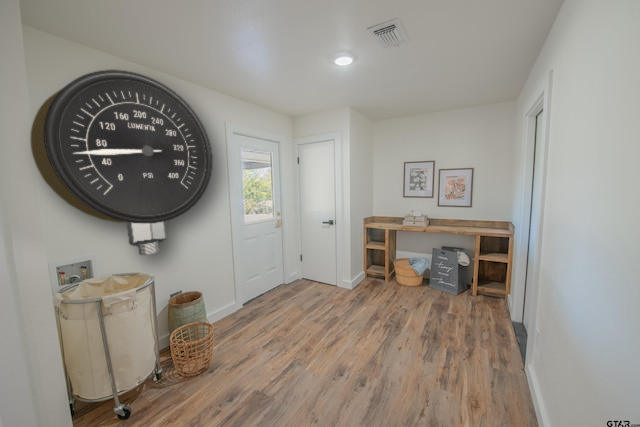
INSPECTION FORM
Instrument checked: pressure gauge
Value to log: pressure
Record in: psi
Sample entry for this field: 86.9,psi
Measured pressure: 60,psi
